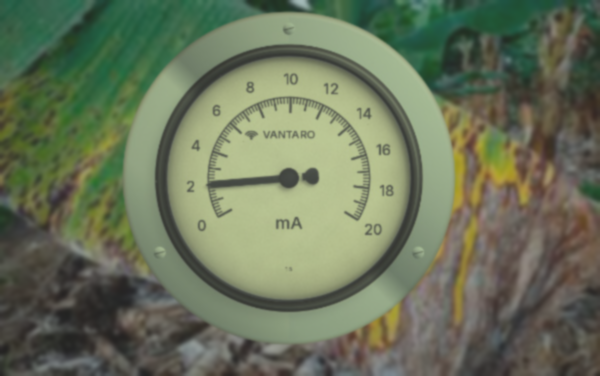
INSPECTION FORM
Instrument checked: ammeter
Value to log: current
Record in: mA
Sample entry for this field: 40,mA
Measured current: 2,mA
